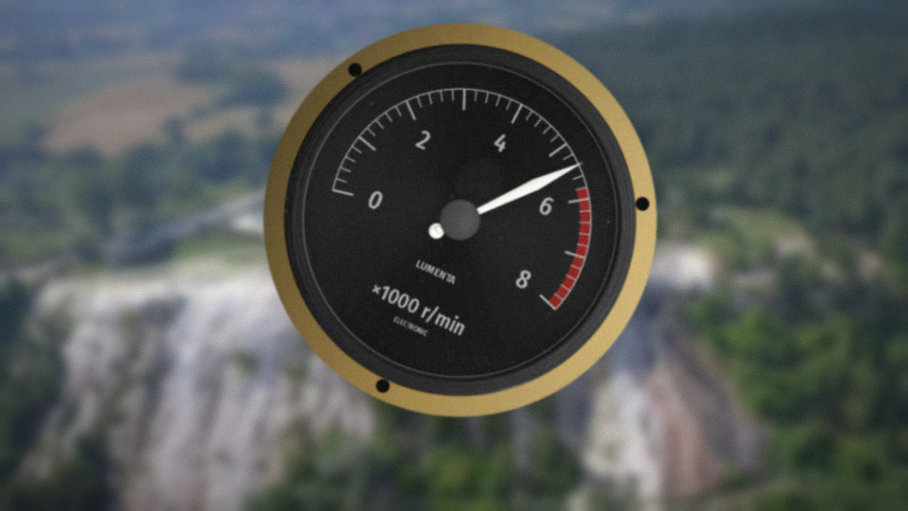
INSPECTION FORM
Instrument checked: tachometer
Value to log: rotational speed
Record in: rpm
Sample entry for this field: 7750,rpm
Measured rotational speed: 5400,rpm
